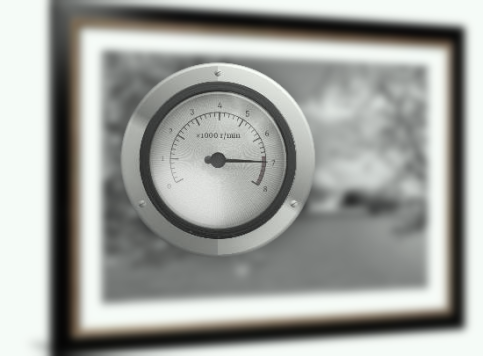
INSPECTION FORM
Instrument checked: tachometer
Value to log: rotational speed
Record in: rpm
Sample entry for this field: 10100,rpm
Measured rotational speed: 7000,rpm
